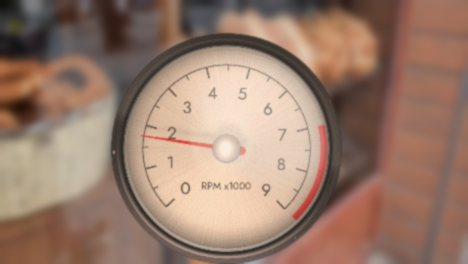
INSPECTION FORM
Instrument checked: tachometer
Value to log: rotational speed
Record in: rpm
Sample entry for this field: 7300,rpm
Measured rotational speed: 1750,rpm
